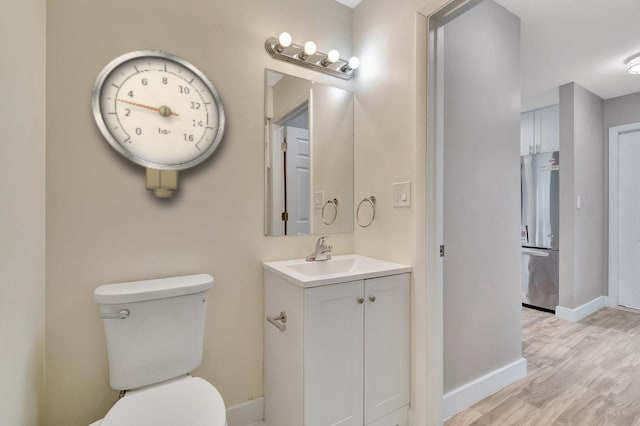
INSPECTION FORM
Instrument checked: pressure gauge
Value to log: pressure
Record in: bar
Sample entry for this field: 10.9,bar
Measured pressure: 3,bar
